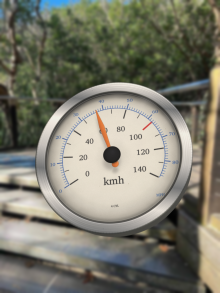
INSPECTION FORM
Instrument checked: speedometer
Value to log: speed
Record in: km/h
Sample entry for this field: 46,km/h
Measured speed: 60,km/h
